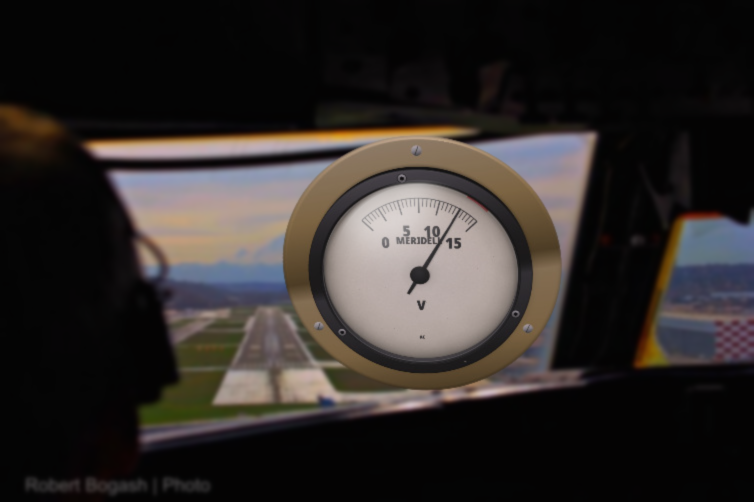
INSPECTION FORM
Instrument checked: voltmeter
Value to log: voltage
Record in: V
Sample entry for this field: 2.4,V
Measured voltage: 12.5,V
